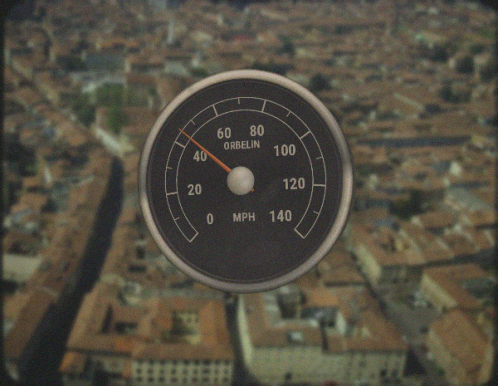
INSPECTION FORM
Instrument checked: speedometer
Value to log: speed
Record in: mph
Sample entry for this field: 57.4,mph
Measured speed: 45,mph
